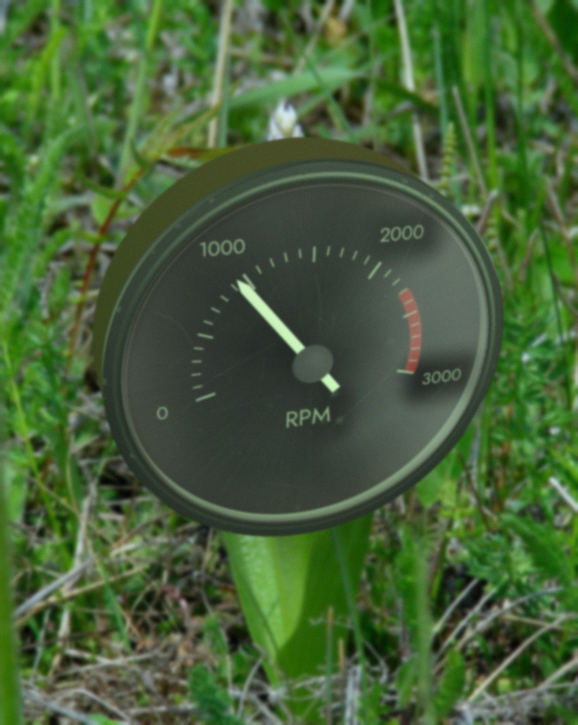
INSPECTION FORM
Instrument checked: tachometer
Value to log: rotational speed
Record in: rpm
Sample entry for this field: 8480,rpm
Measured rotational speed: 950,rpm
